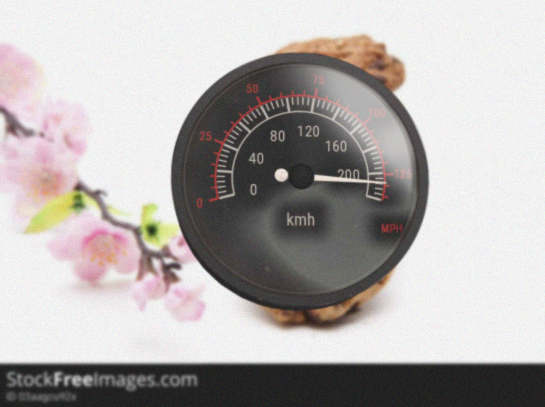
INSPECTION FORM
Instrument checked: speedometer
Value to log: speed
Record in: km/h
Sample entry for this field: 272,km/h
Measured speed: 208,km/h
